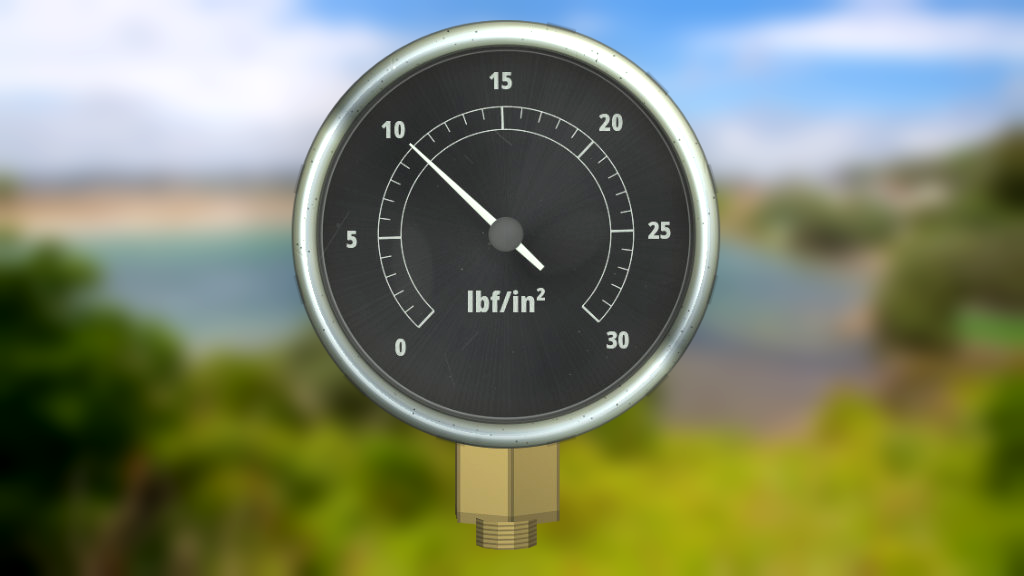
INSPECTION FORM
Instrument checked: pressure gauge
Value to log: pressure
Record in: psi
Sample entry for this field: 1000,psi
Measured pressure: 10,psi
